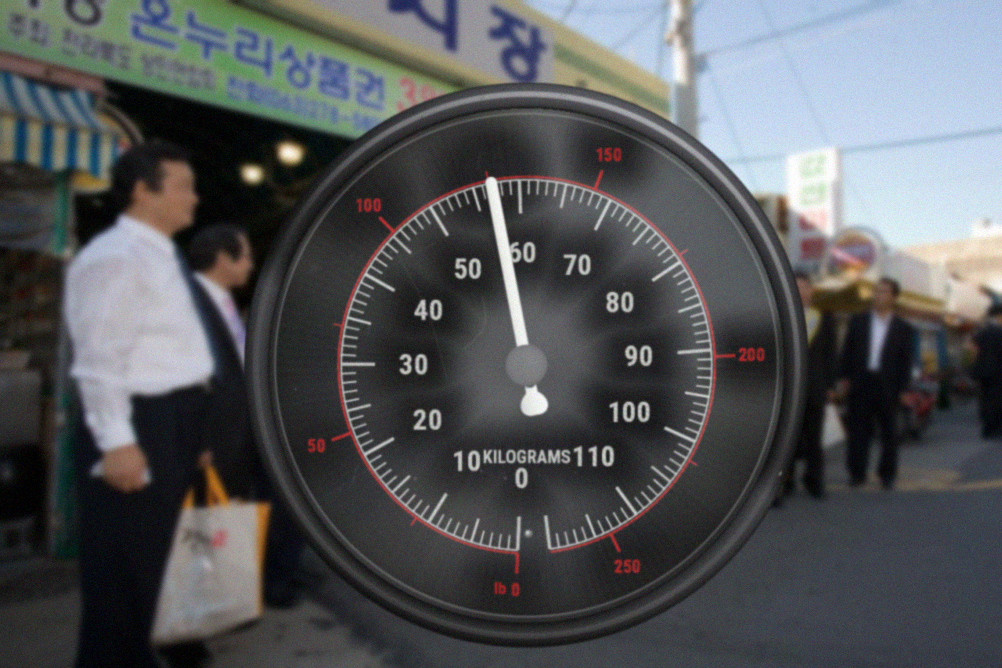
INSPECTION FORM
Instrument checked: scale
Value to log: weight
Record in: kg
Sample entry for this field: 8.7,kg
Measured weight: 57,kg
